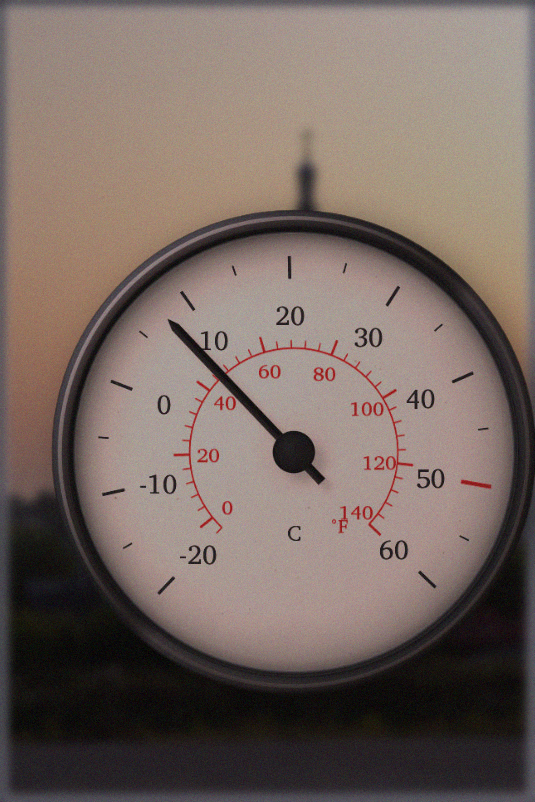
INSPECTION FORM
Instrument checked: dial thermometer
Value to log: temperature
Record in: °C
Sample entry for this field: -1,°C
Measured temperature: 7.5,°C
